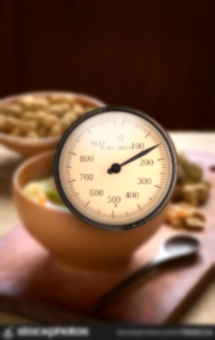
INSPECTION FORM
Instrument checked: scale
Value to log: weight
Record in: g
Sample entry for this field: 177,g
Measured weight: 150,g
